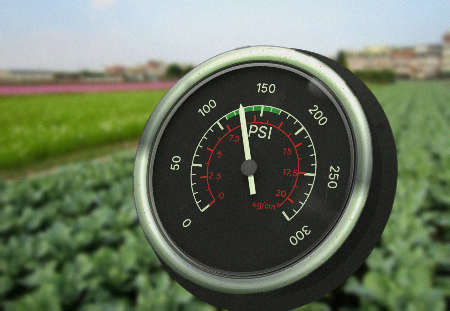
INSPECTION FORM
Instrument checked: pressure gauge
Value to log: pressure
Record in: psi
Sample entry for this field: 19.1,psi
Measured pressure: 130,psi
